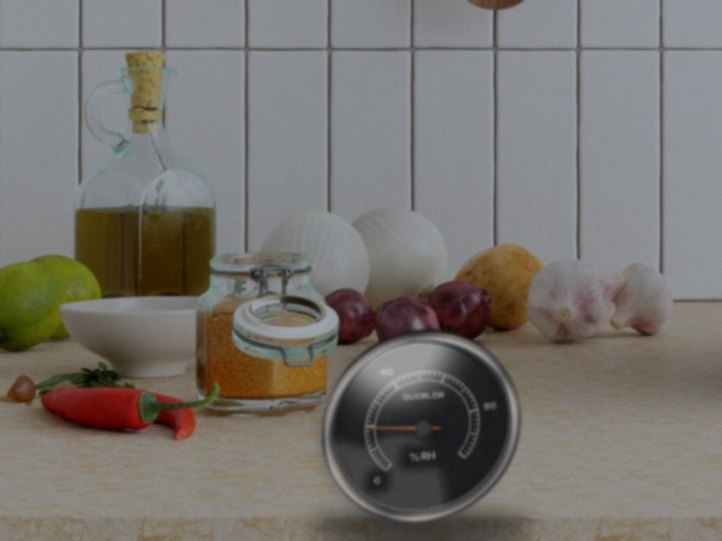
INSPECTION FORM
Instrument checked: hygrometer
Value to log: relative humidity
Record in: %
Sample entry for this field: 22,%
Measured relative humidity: 20,%
